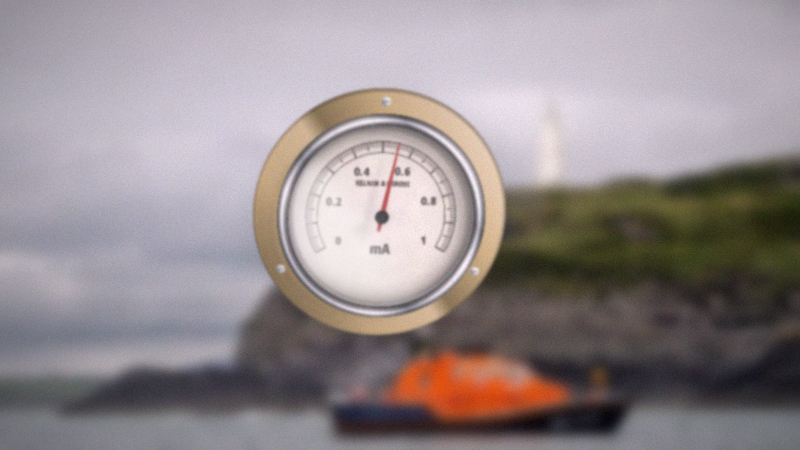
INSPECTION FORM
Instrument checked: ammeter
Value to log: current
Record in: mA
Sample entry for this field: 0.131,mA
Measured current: 0.55,mA
